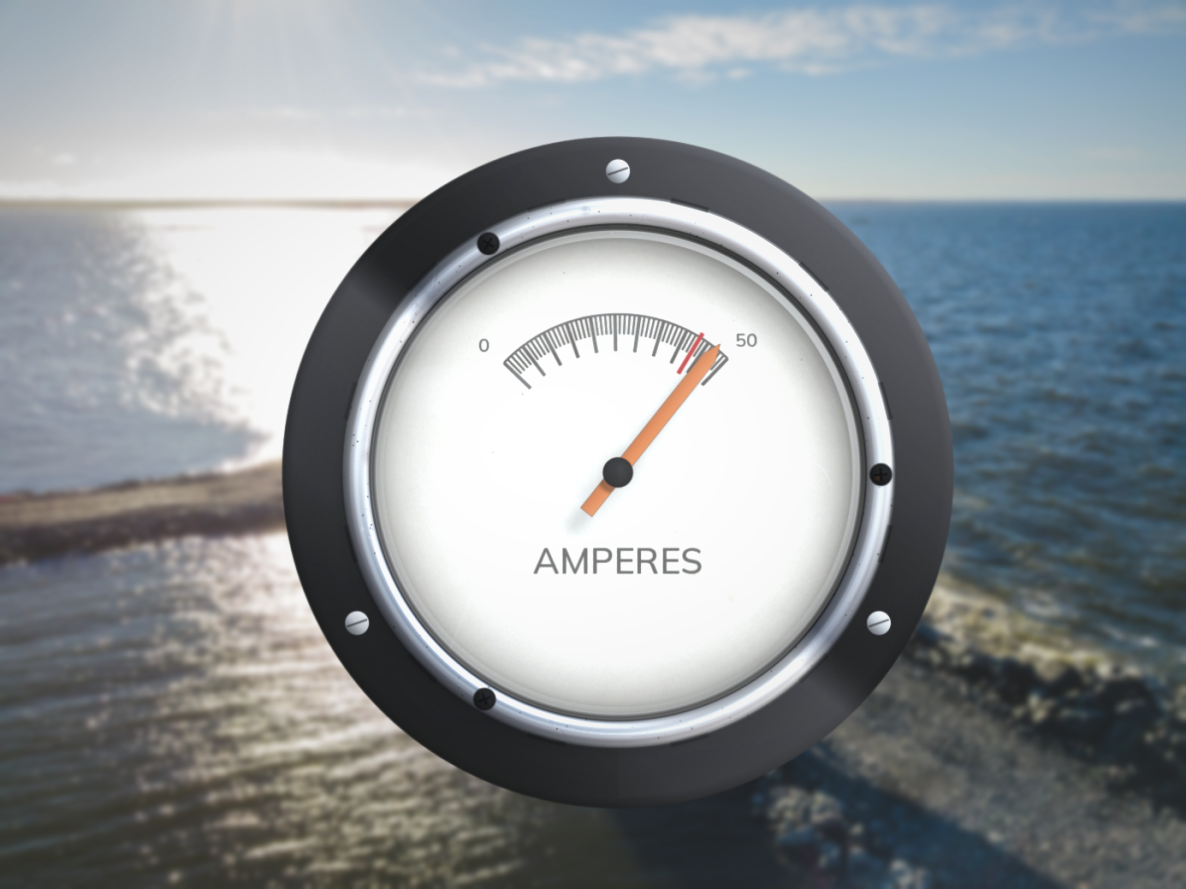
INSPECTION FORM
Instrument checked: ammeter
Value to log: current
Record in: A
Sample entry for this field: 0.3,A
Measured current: 47,A
